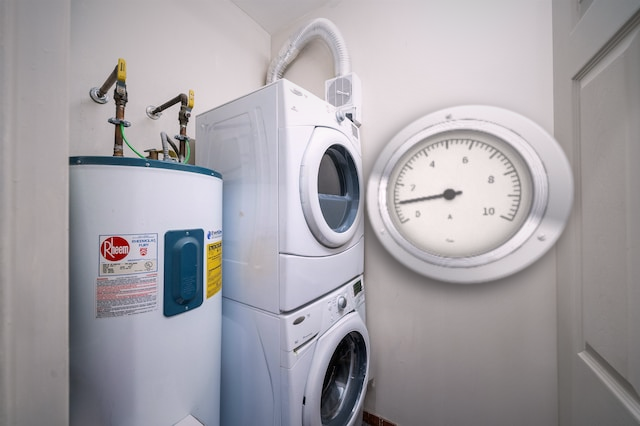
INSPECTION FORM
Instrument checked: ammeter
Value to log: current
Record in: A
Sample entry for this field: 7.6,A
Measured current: 1,A
